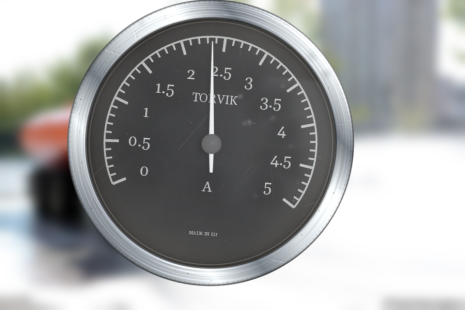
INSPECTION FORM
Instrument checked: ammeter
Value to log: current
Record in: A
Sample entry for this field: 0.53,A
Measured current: 2.35,A
